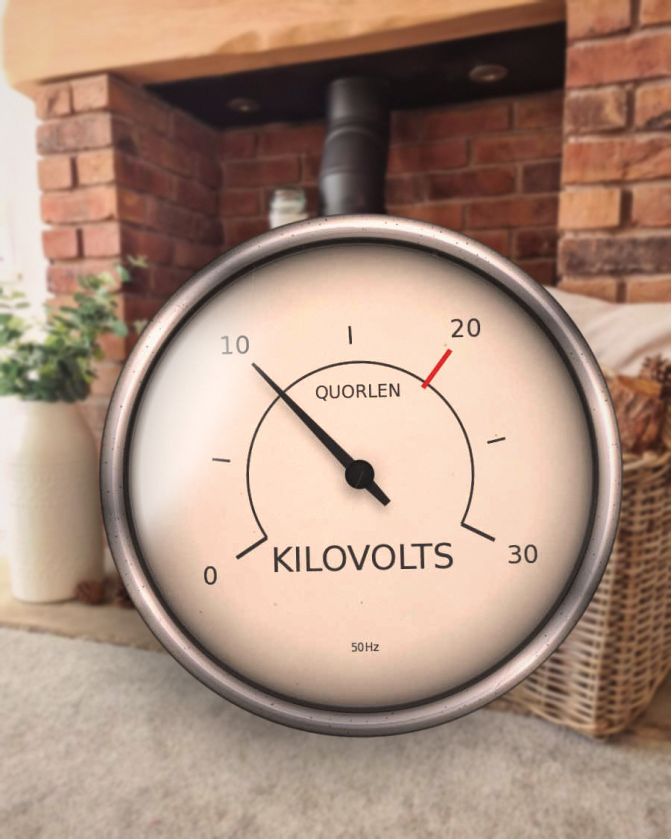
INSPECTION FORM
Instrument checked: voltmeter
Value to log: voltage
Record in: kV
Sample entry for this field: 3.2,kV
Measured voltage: 10,kV
